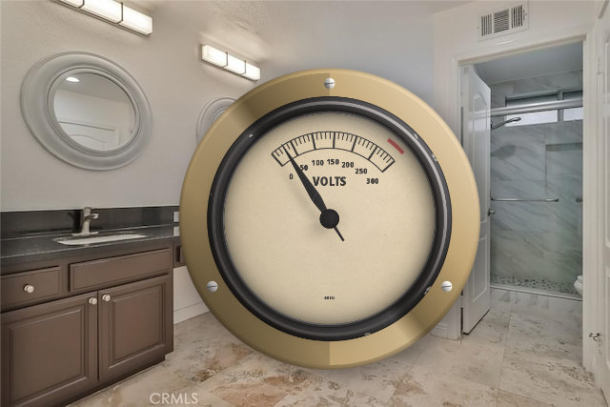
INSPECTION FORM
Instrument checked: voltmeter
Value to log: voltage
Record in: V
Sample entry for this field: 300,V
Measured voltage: 30,V
